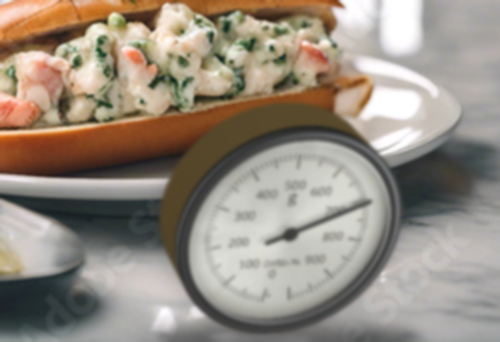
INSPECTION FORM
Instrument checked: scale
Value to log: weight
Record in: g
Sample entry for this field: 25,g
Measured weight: 700,g
